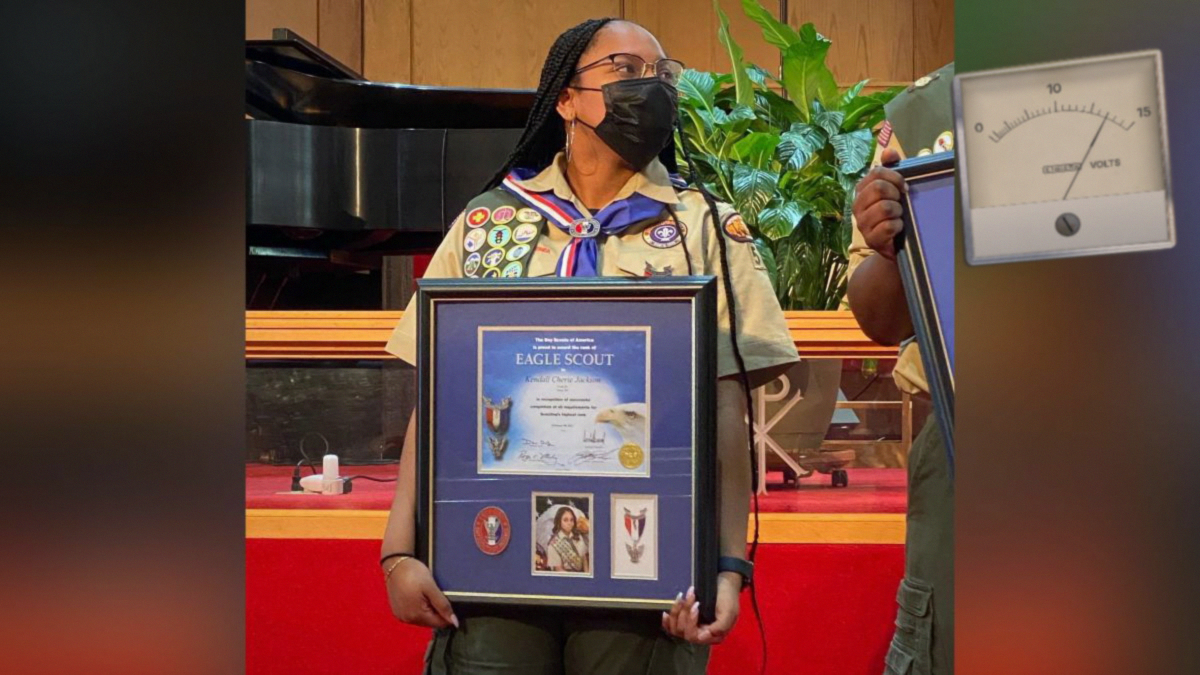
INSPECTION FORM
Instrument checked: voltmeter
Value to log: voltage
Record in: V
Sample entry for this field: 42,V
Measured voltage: 13.5,V
